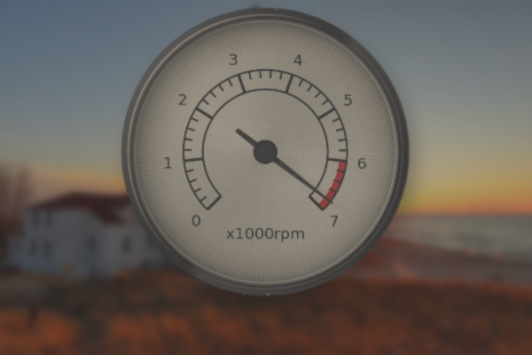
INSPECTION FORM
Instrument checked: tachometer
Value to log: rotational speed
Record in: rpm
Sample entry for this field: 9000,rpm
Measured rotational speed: 6800,rpm
